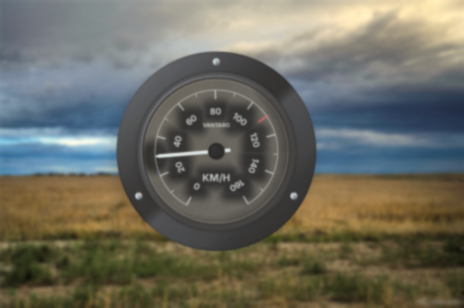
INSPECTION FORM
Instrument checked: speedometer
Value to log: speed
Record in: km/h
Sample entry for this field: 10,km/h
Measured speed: 30,km/h
